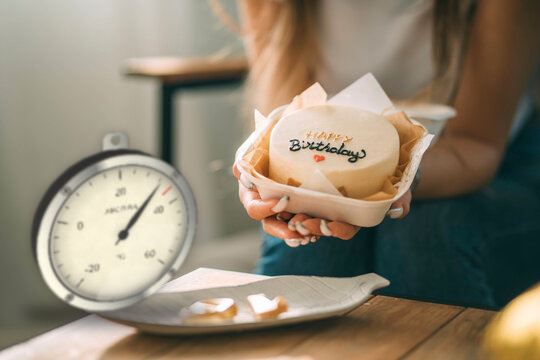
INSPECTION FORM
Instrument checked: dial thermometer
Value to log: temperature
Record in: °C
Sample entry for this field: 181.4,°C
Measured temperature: 32,°C
